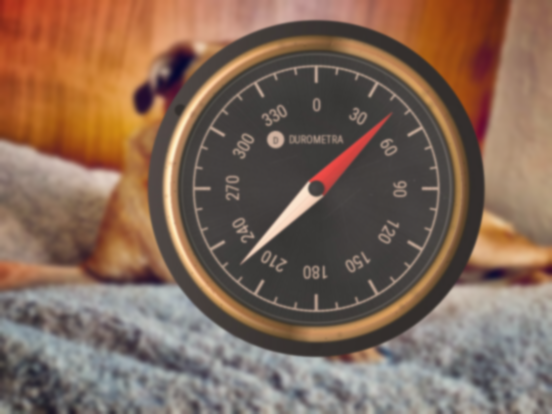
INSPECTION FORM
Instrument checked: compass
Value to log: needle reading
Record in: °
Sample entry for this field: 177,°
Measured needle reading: 45,°
